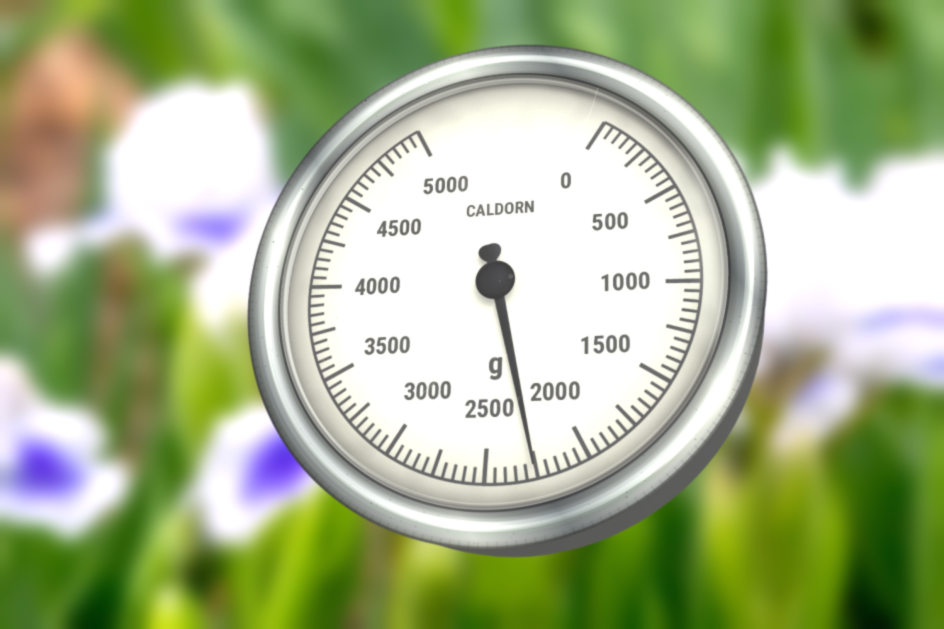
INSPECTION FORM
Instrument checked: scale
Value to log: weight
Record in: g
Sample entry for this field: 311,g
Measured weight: 2250,g
